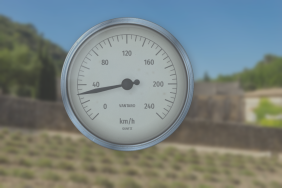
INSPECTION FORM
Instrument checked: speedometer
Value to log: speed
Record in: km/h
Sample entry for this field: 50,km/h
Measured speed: 30,km/h
